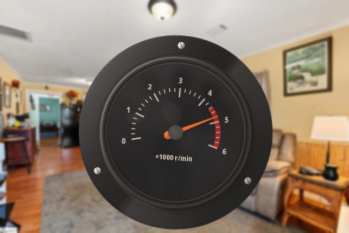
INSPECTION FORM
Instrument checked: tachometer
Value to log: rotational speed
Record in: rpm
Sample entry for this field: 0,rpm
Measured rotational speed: 4800,rpm
